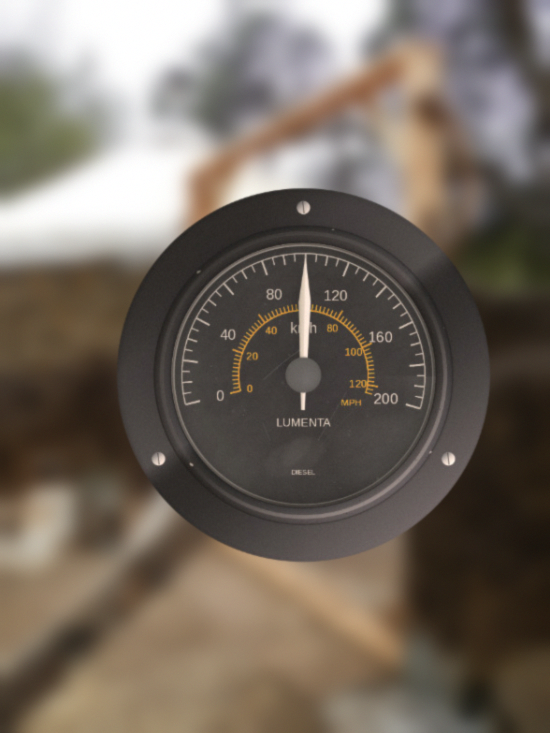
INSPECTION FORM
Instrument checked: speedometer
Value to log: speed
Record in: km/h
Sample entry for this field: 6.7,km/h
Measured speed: 100,km/h
